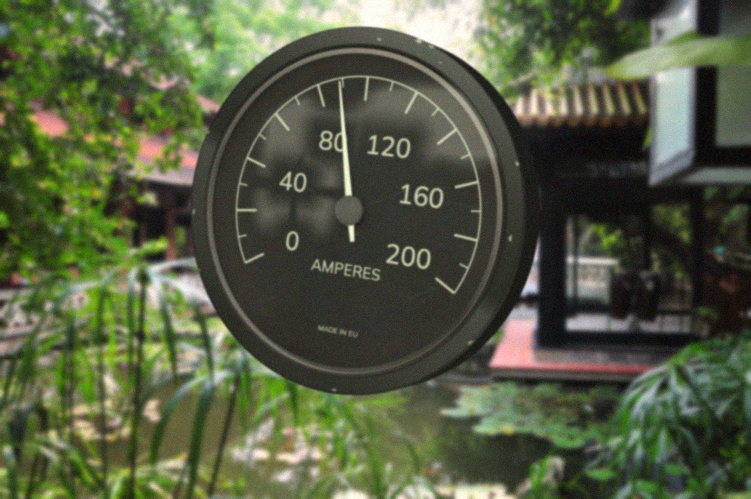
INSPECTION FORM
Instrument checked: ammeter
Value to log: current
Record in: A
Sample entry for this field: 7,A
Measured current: 90,A
